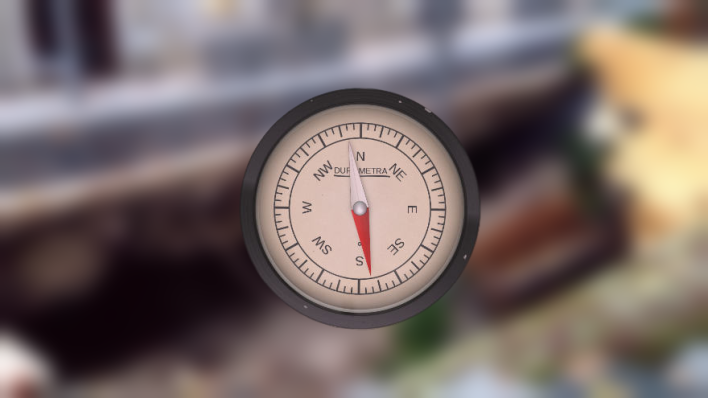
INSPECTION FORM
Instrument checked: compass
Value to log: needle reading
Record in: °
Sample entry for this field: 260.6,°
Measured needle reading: 170,°
